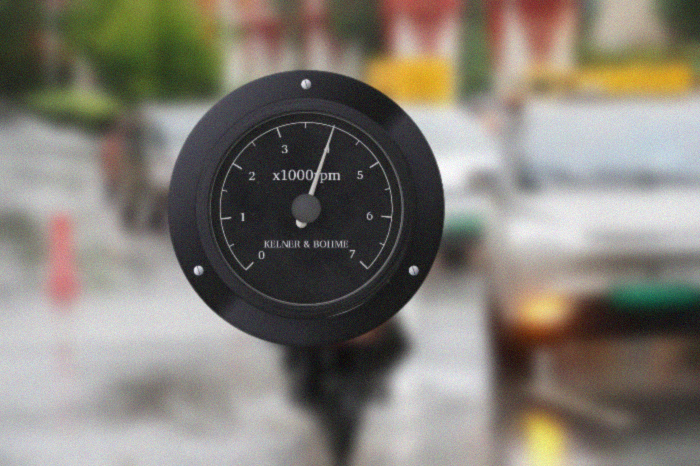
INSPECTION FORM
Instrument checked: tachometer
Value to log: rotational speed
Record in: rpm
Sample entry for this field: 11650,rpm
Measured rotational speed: 4000,rpm
